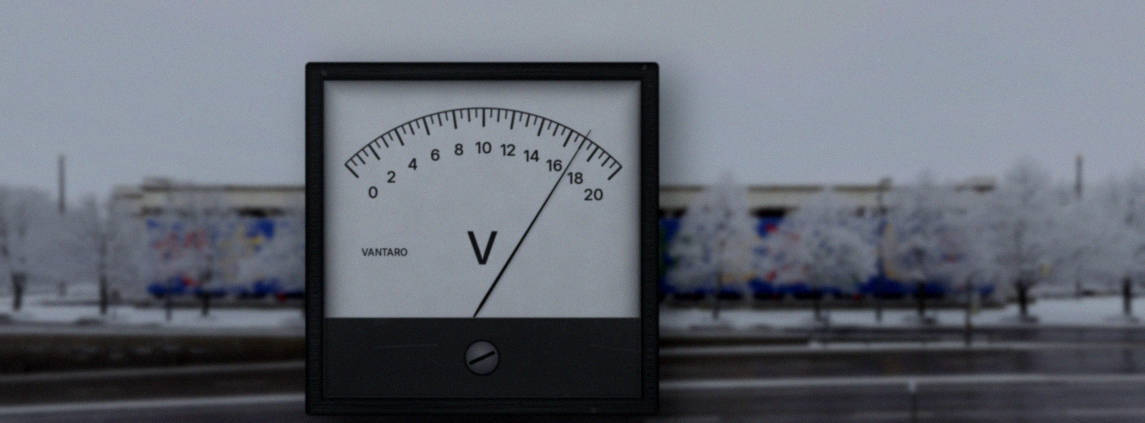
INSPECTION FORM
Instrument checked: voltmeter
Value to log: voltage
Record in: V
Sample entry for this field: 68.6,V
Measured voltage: 17,V
